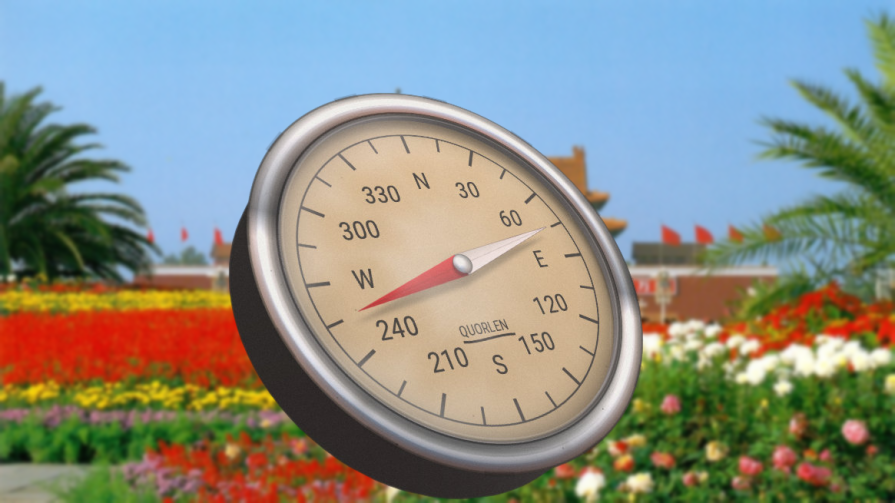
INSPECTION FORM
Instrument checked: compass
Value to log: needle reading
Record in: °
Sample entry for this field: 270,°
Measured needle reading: 255,°
